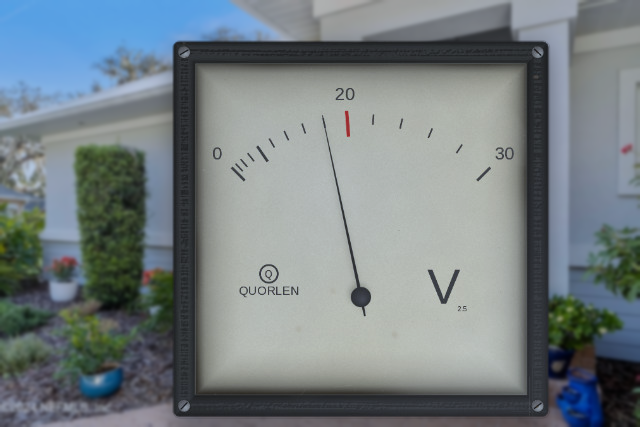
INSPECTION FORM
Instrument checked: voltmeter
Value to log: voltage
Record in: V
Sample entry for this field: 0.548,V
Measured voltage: 18,V
